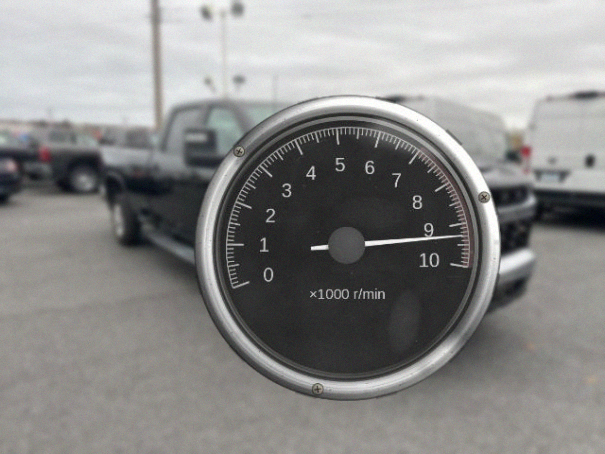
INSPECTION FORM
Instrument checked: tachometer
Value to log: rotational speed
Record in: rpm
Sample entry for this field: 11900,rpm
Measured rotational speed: 9300,rpm
